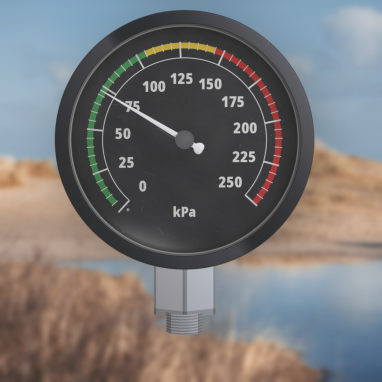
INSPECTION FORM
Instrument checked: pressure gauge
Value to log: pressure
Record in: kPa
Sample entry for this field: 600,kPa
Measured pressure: 72.5,kPa
